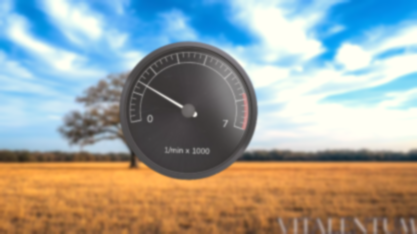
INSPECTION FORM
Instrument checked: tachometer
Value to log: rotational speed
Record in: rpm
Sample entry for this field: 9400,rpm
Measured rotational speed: 1400,rpm
